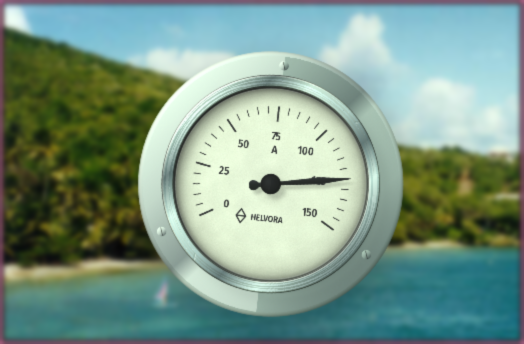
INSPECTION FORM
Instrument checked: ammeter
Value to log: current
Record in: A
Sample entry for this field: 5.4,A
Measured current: 125,A
